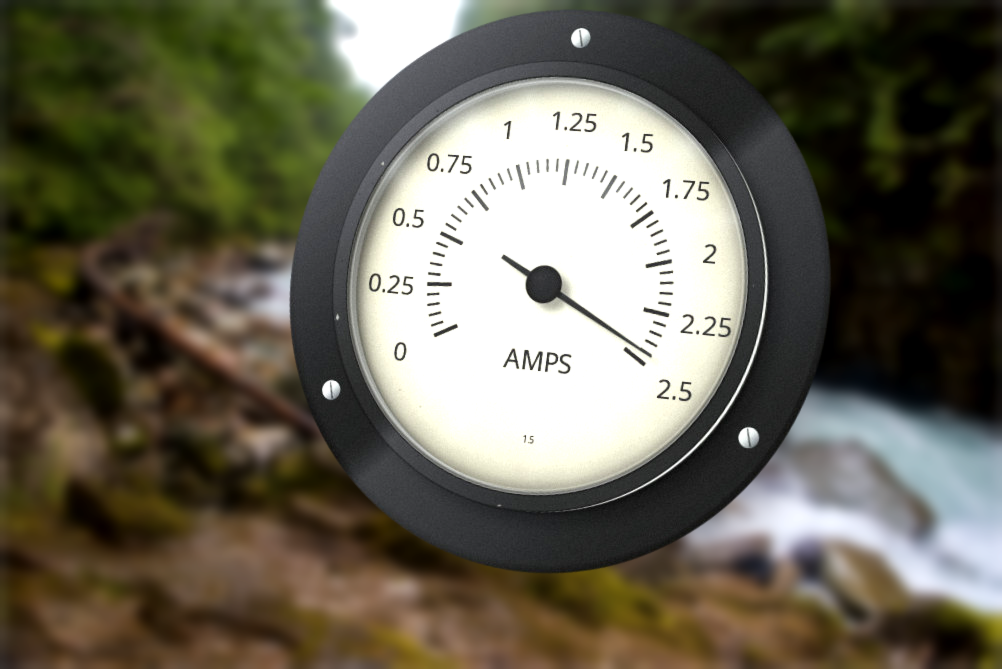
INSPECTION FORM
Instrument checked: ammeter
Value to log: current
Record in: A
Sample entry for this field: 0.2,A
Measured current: 2.45,A
